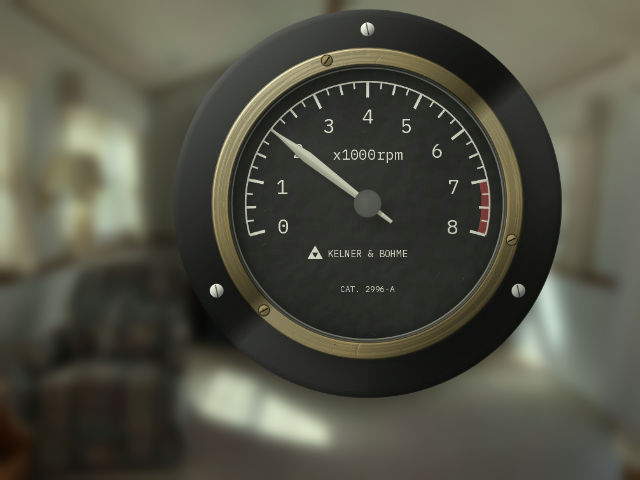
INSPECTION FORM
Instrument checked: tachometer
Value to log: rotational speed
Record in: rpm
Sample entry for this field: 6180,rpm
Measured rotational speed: 2000,rpm
